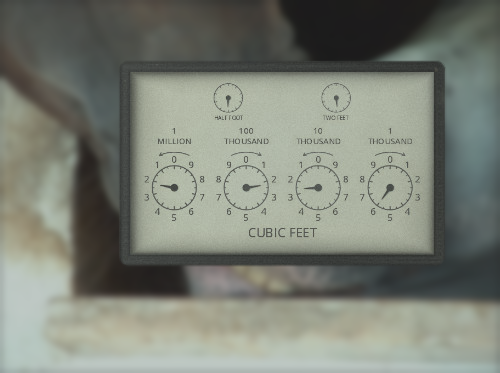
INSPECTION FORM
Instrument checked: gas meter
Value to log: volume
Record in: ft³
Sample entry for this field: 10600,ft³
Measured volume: 222600,ft³
